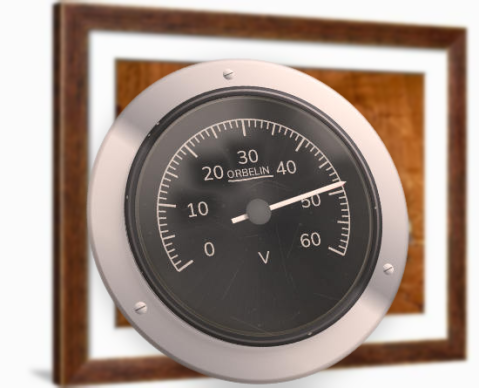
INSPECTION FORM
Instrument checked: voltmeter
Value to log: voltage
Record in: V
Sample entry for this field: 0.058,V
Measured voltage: 49,V
